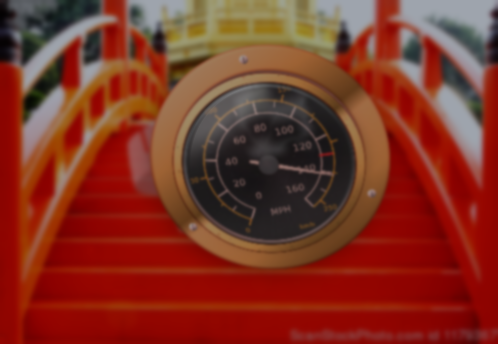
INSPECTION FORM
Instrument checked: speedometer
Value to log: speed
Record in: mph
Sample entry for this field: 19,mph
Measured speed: 140,mph
